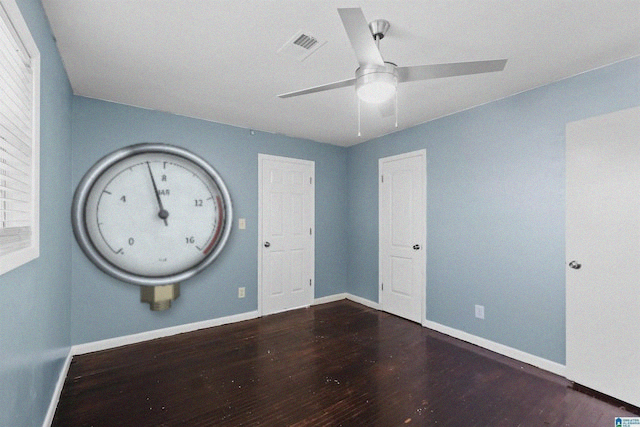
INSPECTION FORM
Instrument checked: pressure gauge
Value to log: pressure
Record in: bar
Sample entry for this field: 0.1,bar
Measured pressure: 7,bar
